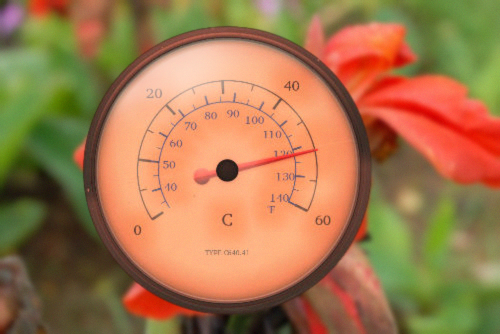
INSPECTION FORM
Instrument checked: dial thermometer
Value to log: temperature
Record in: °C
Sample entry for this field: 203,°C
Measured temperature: 50,°C
